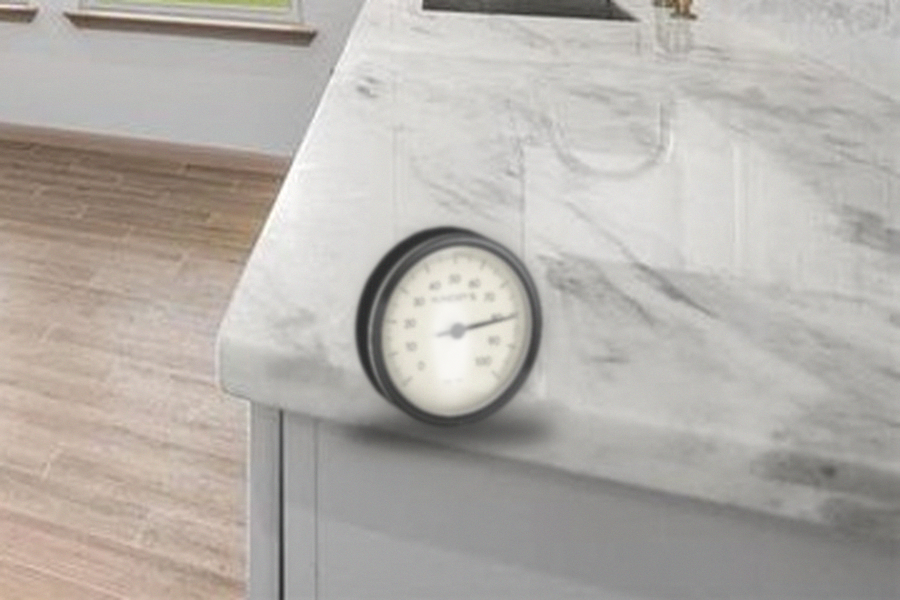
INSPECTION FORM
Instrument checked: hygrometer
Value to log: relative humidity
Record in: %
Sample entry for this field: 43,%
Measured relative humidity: 80,%
